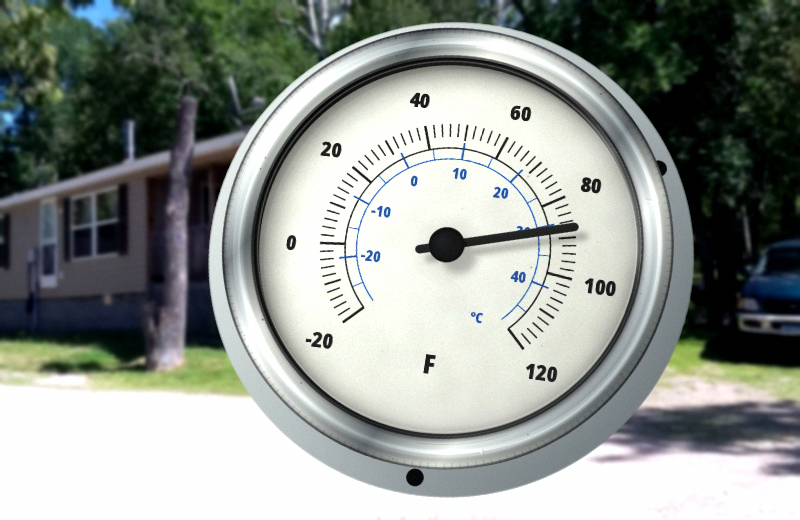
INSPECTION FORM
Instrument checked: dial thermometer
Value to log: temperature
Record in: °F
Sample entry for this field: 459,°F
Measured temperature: 88,°F
